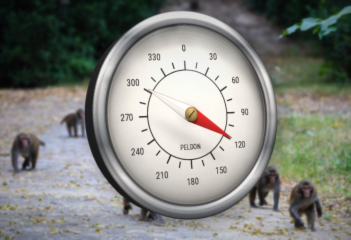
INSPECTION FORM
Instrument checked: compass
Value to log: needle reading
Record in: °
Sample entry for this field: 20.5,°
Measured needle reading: 120,°
